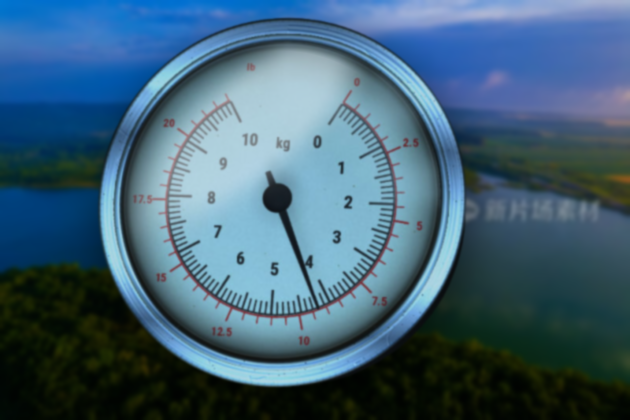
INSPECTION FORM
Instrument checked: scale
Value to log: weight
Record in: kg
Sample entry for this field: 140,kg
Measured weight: 4.2,kg
